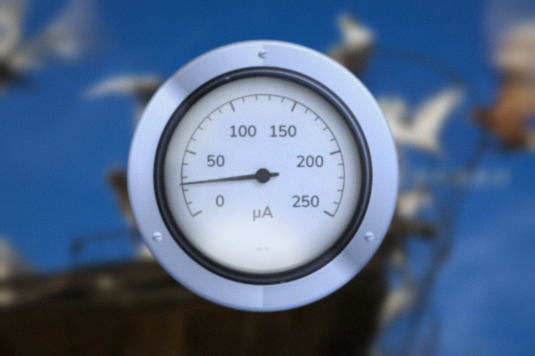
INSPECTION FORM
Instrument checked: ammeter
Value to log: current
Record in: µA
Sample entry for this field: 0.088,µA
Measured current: 25,µA
